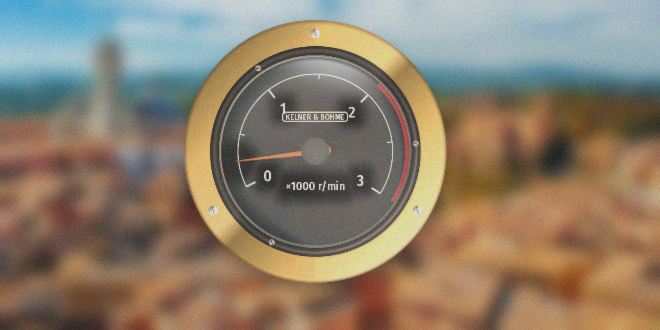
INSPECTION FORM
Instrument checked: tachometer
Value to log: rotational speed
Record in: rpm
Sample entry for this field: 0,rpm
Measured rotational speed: 250,rpm
